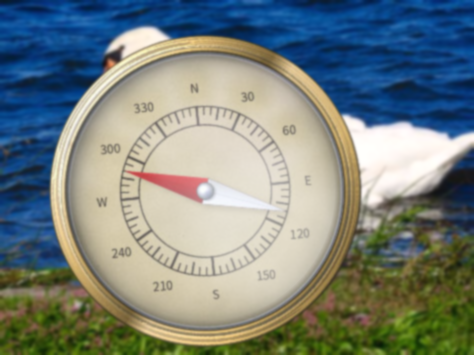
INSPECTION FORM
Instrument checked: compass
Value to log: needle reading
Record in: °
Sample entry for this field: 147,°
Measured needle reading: 290,°
